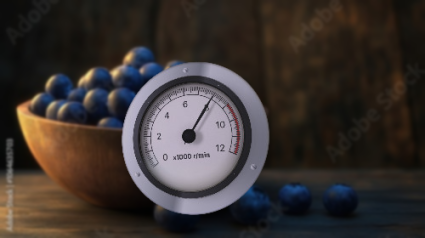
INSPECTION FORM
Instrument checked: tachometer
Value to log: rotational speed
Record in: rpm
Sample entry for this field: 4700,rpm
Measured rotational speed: 8000,rpm
